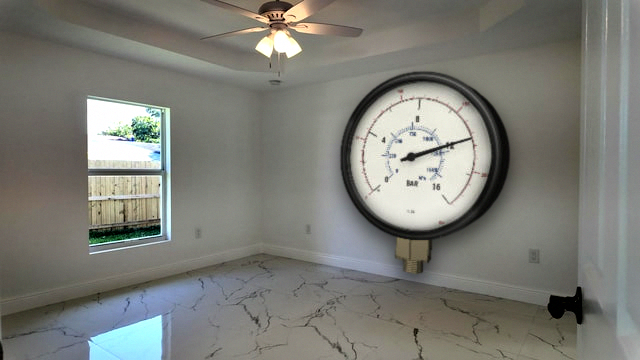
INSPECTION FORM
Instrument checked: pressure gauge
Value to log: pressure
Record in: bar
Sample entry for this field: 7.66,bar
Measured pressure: 12,bar
